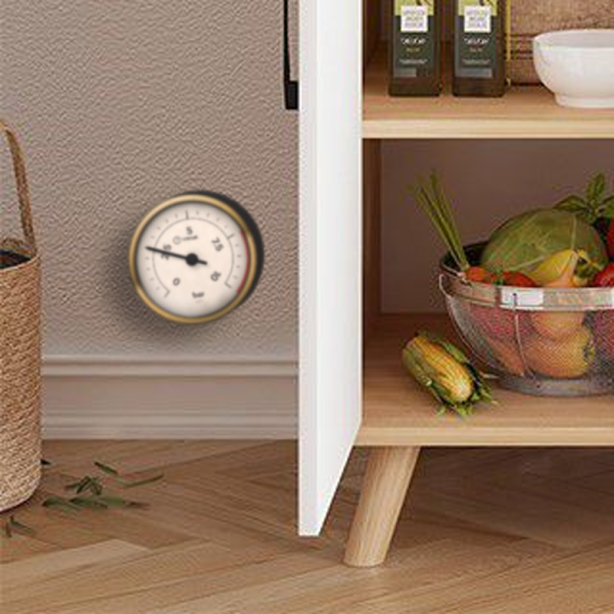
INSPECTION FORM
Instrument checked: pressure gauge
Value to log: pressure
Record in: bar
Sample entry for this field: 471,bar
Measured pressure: 2.5,bar
